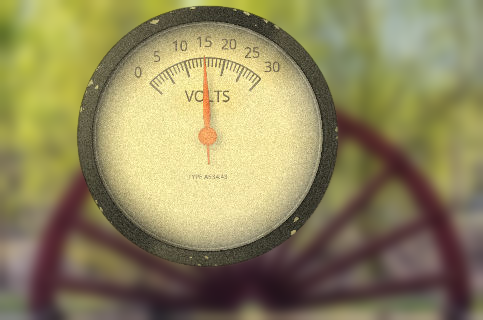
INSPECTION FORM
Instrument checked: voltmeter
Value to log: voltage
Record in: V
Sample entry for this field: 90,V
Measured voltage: 15,V
